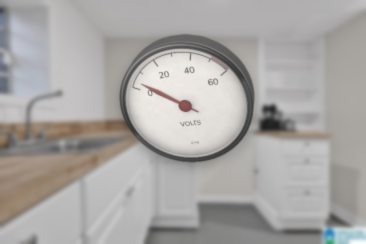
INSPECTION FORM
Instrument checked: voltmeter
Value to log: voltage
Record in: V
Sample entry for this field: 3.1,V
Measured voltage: 5,V
